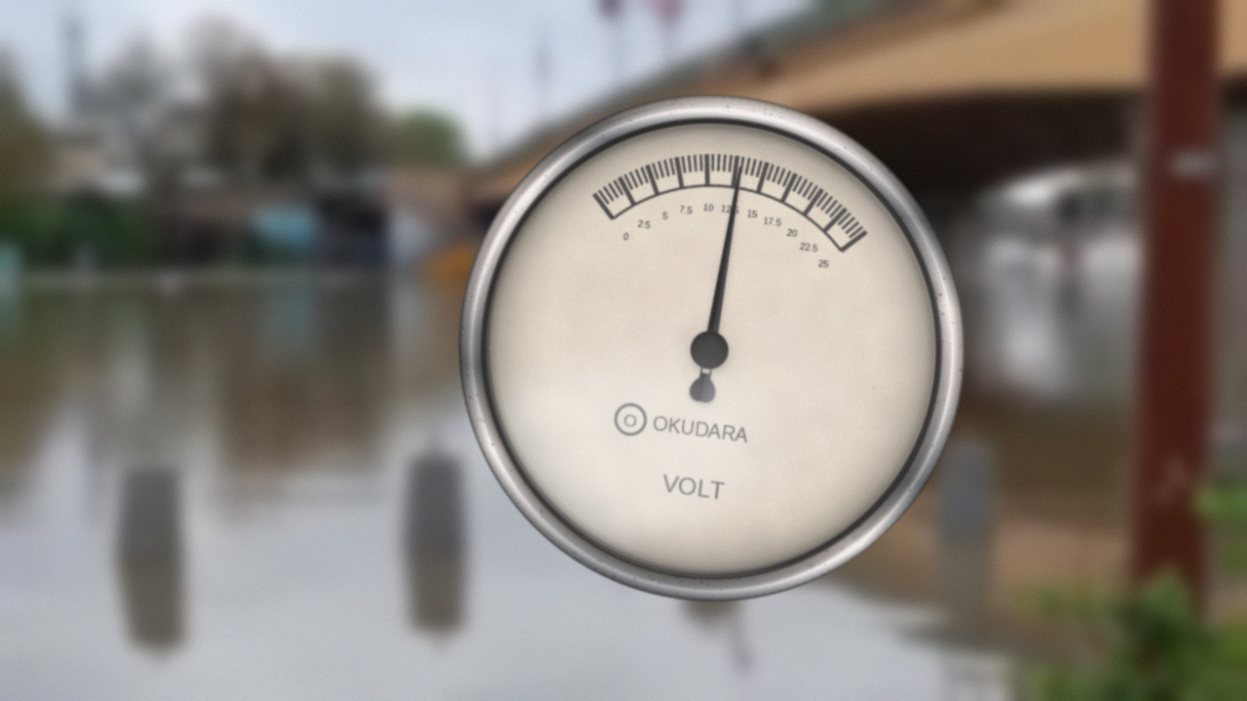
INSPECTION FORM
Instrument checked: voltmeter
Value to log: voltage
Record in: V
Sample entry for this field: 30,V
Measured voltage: 13,V
